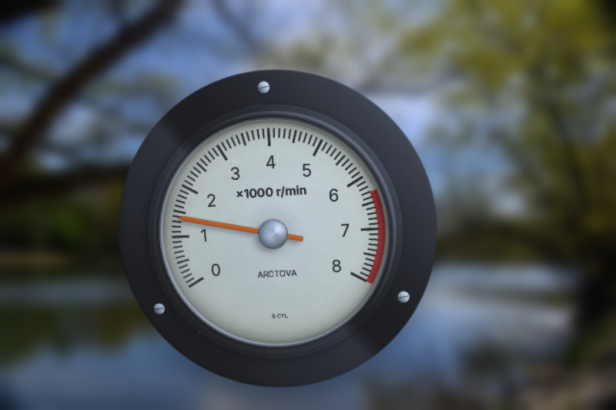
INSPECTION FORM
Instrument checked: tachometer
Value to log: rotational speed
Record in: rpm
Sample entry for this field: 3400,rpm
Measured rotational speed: 1400,rpm
